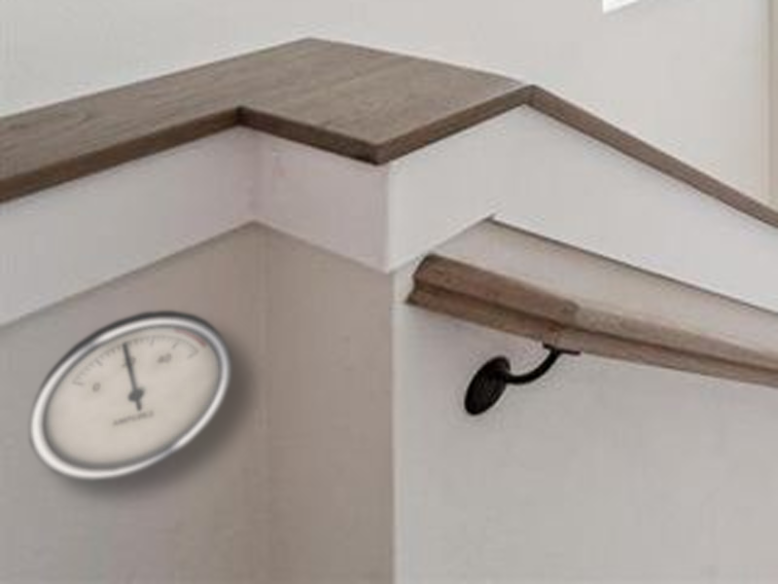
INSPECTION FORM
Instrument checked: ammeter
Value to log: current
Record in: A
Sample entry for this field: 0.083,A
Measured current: 20,A
